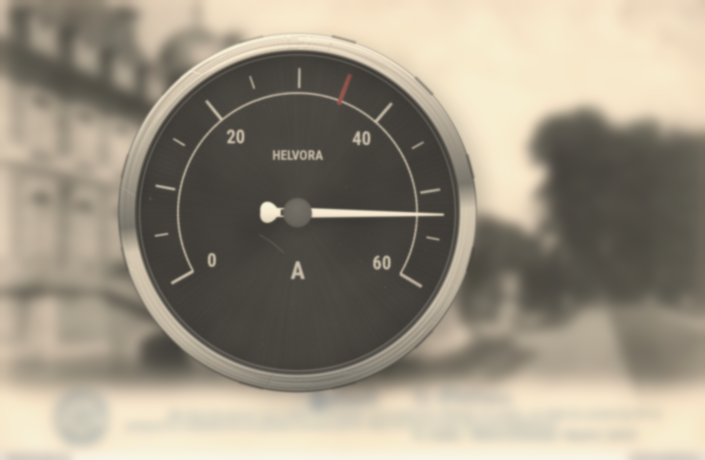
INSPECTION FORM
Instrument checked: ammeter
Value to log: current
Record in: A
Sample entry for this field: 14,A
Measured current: 52.5,A
